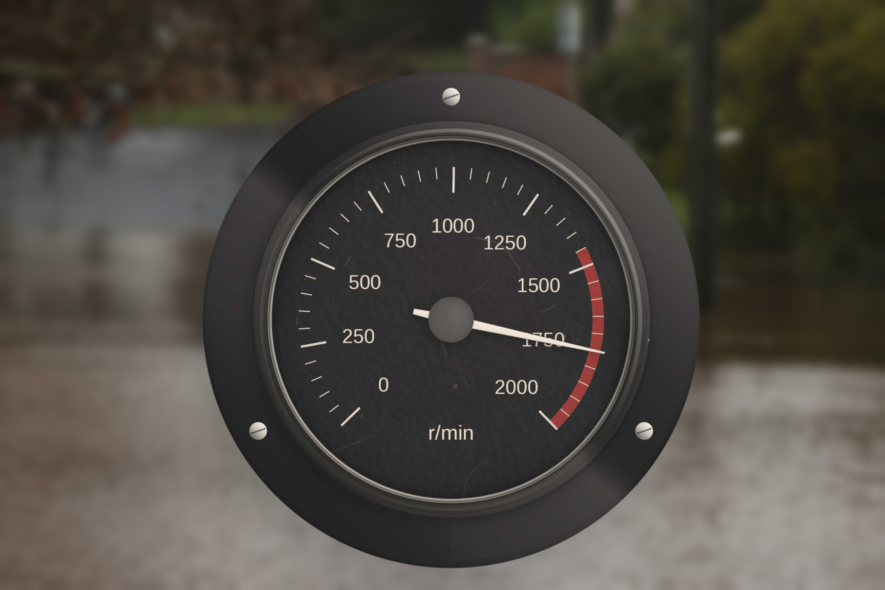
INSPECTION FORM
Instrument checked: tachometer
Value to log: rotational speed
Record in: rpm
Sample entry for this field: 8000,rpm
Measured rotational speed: 1750,rpm
